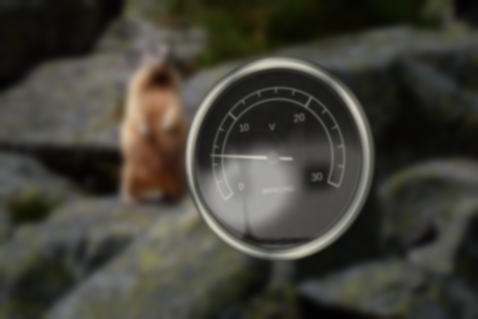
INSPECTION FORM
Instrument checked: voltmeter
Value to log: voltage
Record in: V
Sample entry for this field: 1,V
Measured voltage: 5,V
